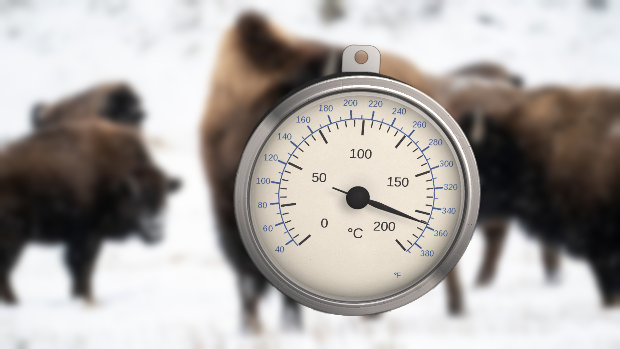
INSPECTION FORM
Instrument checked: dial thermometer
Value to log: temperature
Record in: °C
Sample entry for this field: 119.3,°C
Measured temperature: 180,°C
